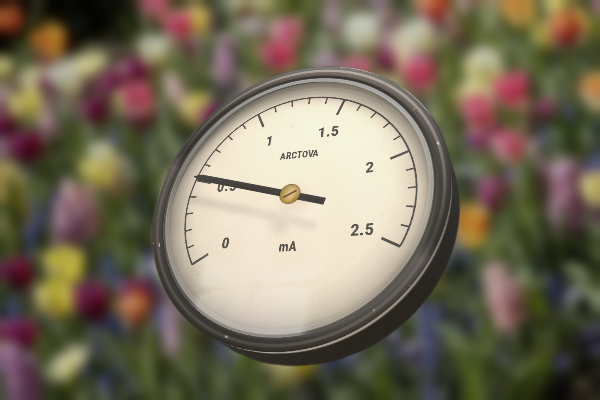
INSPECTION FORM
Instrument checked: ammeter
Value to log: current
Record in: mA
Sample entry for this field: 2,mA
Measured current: 0.5,mA
